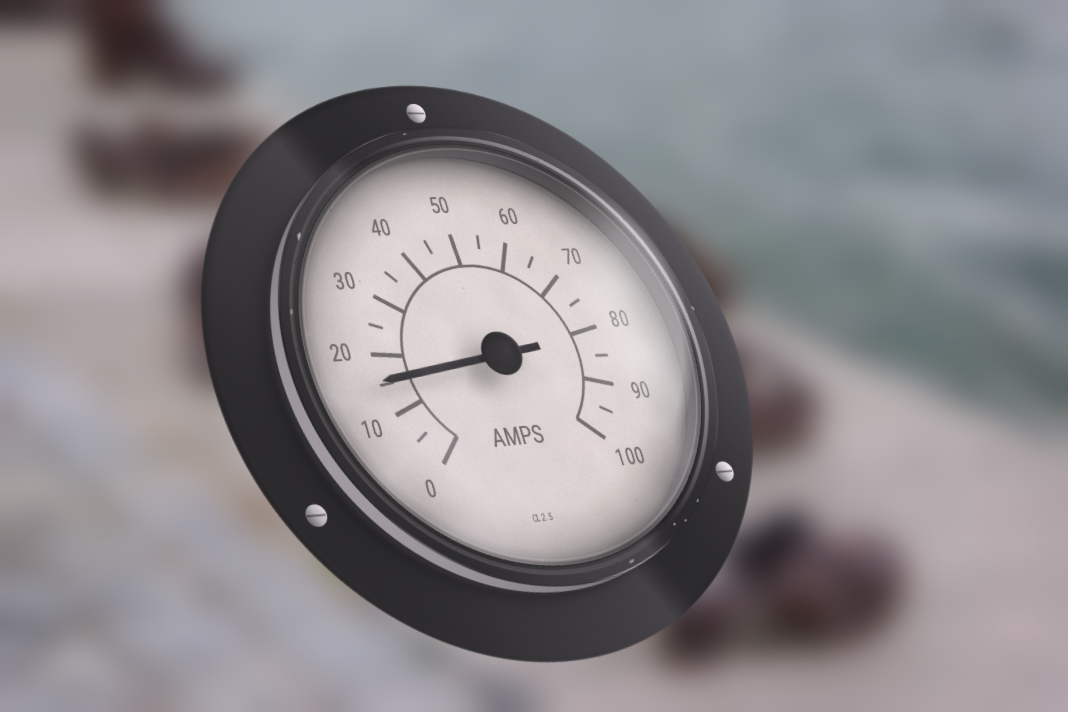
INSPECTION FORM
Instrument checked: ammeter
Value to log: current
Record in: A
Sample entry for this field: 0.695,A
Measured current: 15,A
